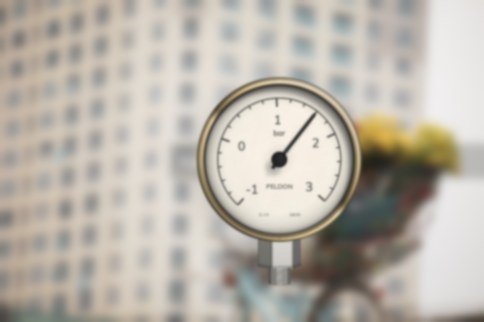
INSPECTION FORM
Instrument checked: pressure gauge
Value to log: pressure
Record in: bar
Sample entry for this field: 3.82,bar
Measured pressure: 1.6,bar
